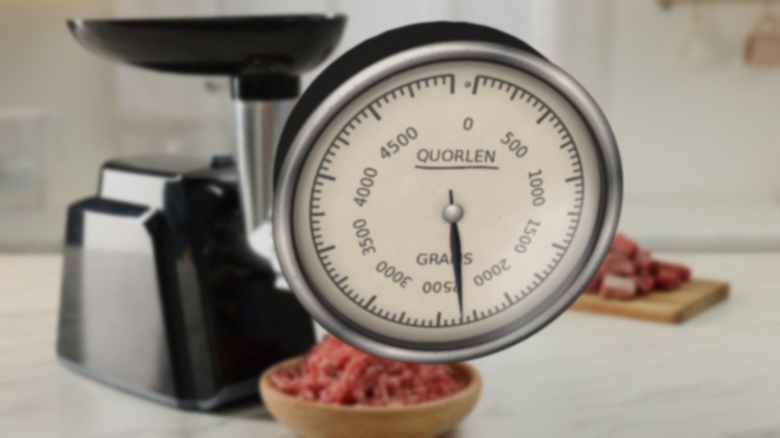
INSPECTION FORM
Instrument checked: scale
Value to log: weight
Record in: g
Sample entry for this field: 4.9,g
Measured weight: 2350,g
